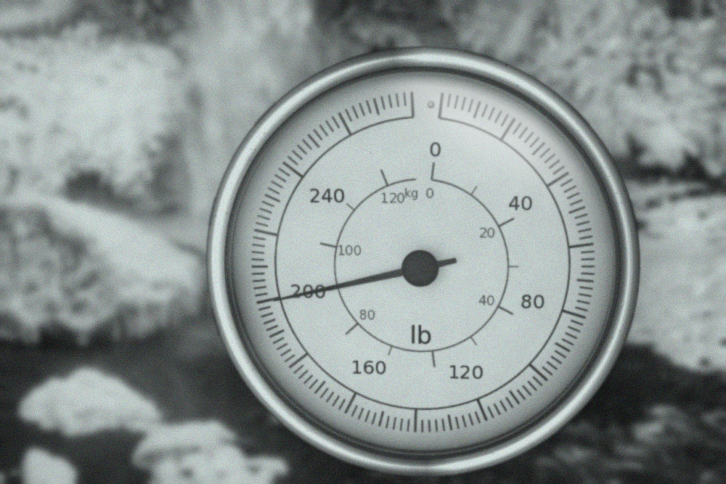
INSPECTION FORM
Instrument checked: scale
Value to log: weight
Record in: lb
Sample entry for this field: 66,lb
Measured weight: 200,lb
